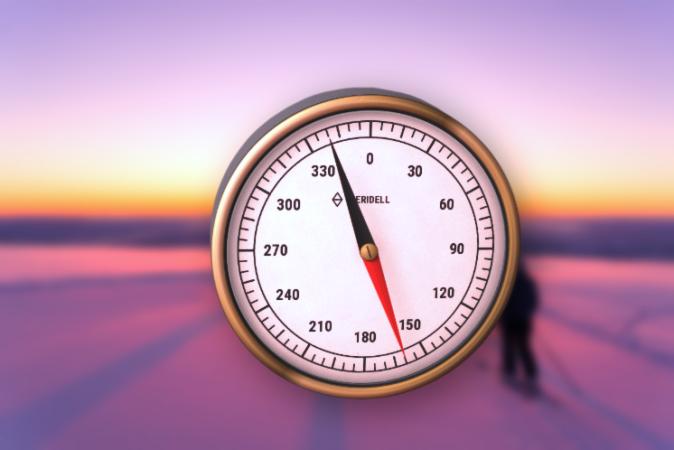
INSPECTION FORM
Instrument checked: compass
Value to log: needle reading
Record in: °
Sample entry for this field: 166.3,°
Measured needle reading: 160,°
